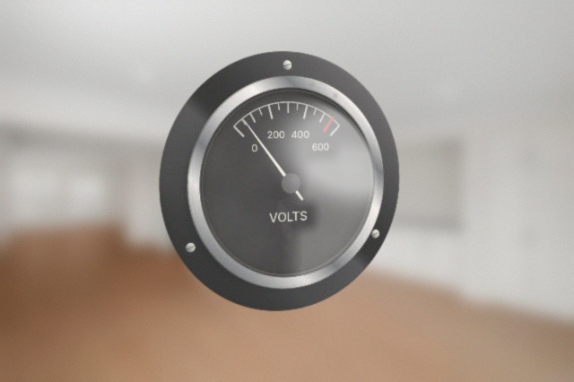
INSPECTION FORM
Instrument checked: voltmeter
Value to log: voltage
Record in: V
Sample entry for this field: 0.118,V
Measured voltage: 50,V
